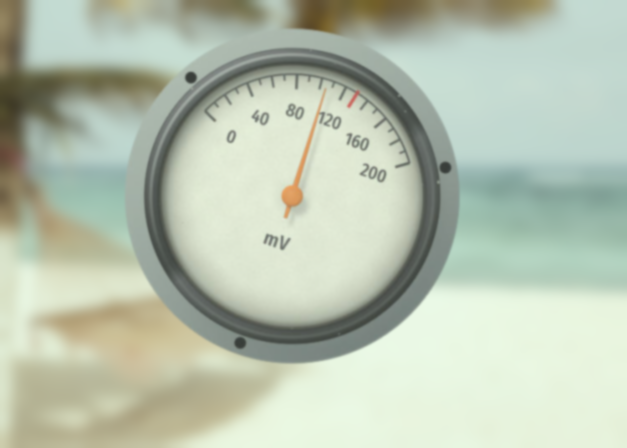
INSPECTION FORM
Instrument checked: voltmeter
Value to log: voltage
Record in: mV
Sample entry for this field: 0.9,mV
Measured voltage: 105,mV
